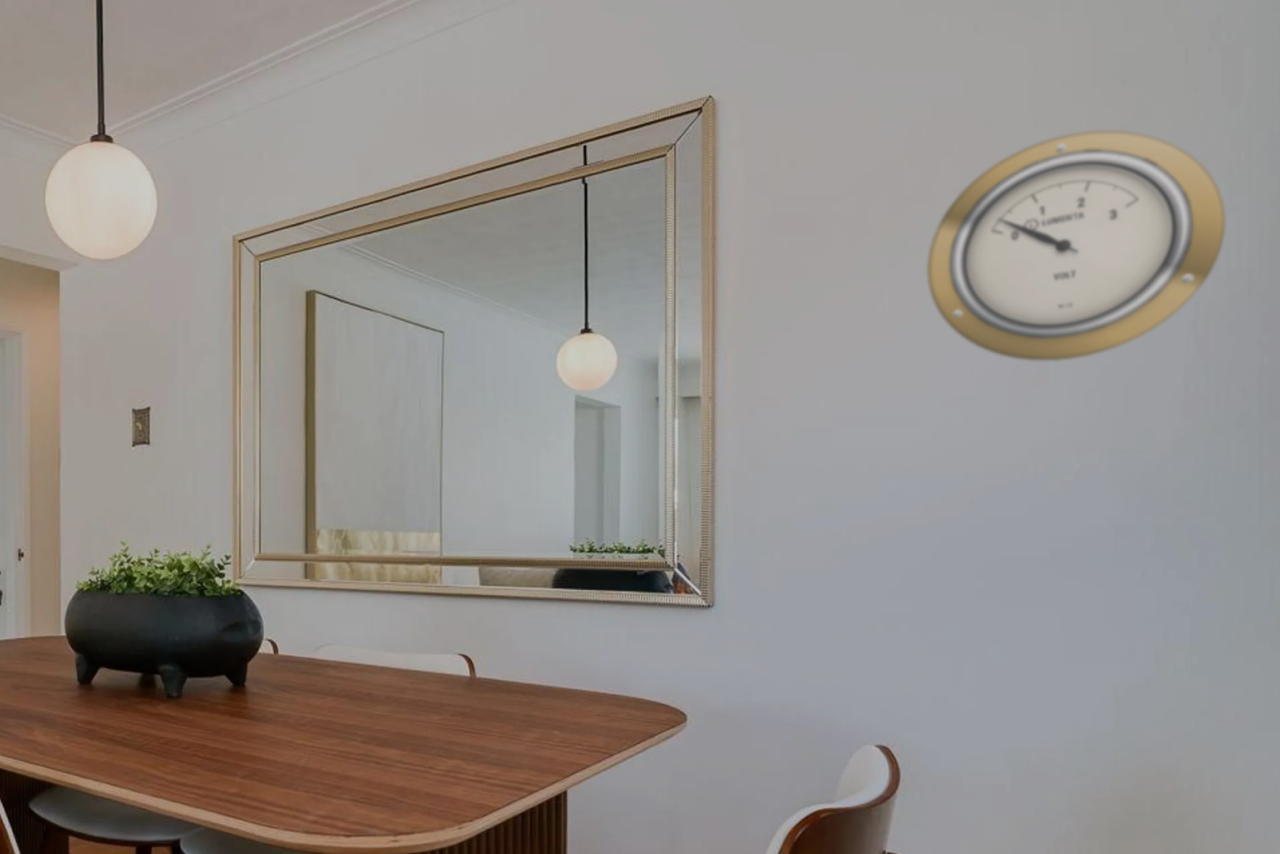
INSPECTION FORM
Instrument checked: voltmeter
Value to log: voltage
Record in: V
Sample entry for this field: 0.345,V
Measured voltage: 0.25,V
